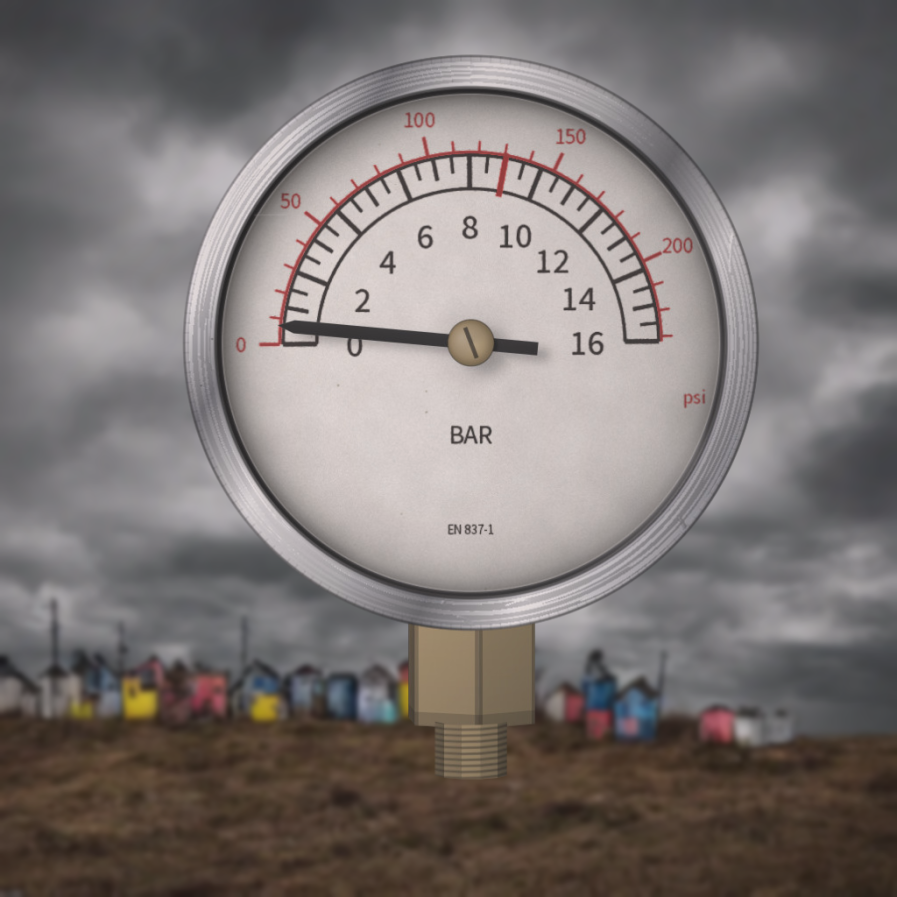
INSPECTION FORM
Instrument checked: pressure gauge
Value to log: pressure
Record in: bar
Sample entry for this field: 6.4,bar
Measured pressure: 0.5,bar
